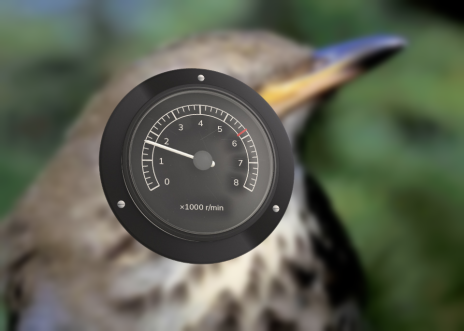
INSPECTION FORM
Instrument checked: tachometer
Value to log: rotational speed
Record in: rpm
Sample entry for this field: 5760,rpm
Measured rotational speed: 1600,rpm
